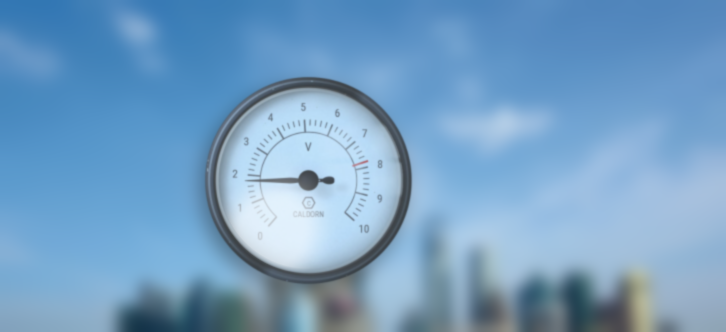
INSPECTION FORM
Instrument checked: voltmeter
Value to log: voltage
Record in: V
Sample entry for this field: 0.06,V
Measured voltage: 1.8,V
